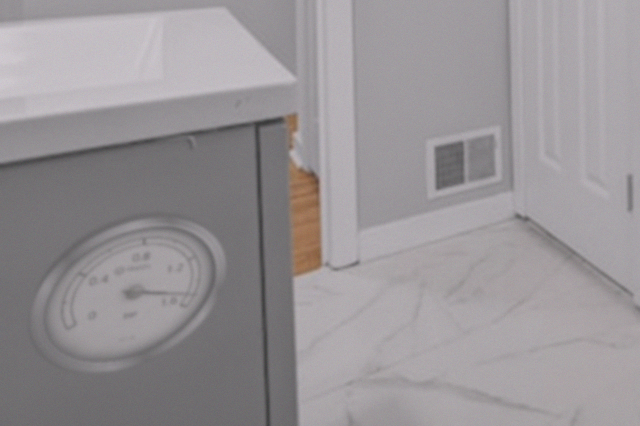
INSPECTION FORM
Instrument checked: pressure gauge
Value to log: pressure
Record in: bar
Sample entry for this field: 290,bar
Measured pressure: 1.5,bar
